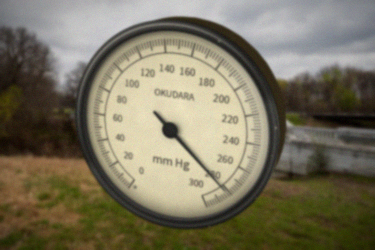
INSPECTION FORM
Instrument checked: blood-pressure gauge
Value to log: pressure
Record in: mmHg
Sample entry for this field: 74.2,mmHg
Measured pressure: 280,mmHg
